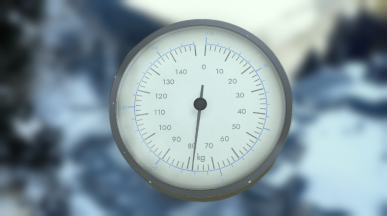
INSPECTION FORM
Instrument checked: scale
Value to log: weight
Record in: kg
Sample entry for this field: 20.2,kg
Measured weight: 78,kg
